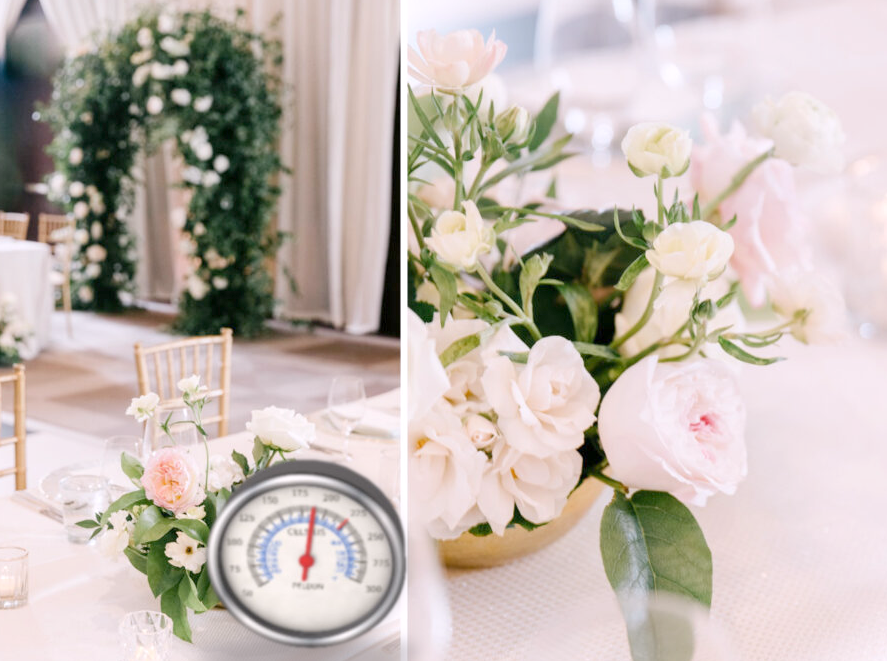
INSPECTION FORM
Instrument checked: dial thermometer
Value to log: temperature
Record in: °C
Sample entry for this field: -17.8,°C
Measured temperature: 187.5,°C
